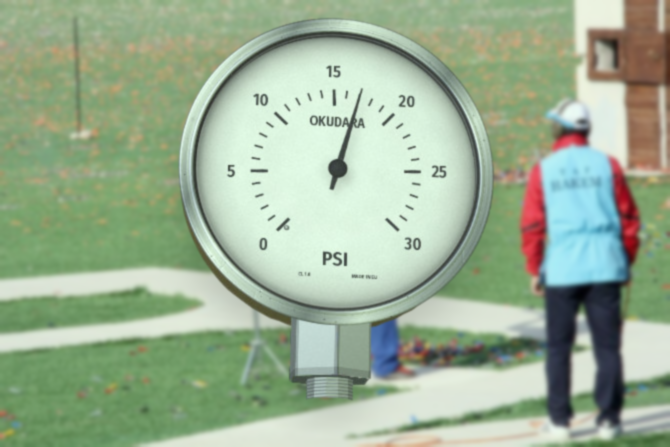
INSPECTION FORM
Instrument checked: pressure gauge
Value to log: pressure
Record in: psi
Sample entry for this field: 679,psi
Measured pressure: 17,psi
